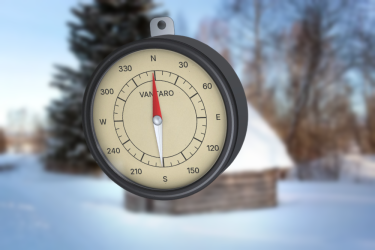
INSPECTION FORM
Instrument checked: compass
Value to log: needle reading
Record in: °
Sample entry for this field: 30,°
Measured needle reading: 0,°
